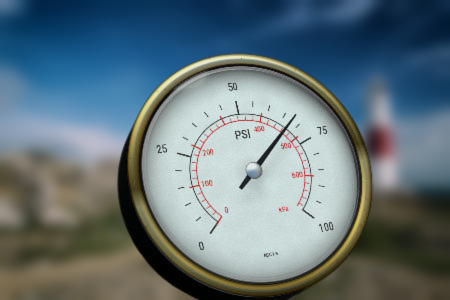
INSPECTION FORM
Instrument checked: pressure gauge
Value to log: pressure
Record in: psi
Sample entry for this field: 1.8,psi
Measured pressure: 67.5,psi
